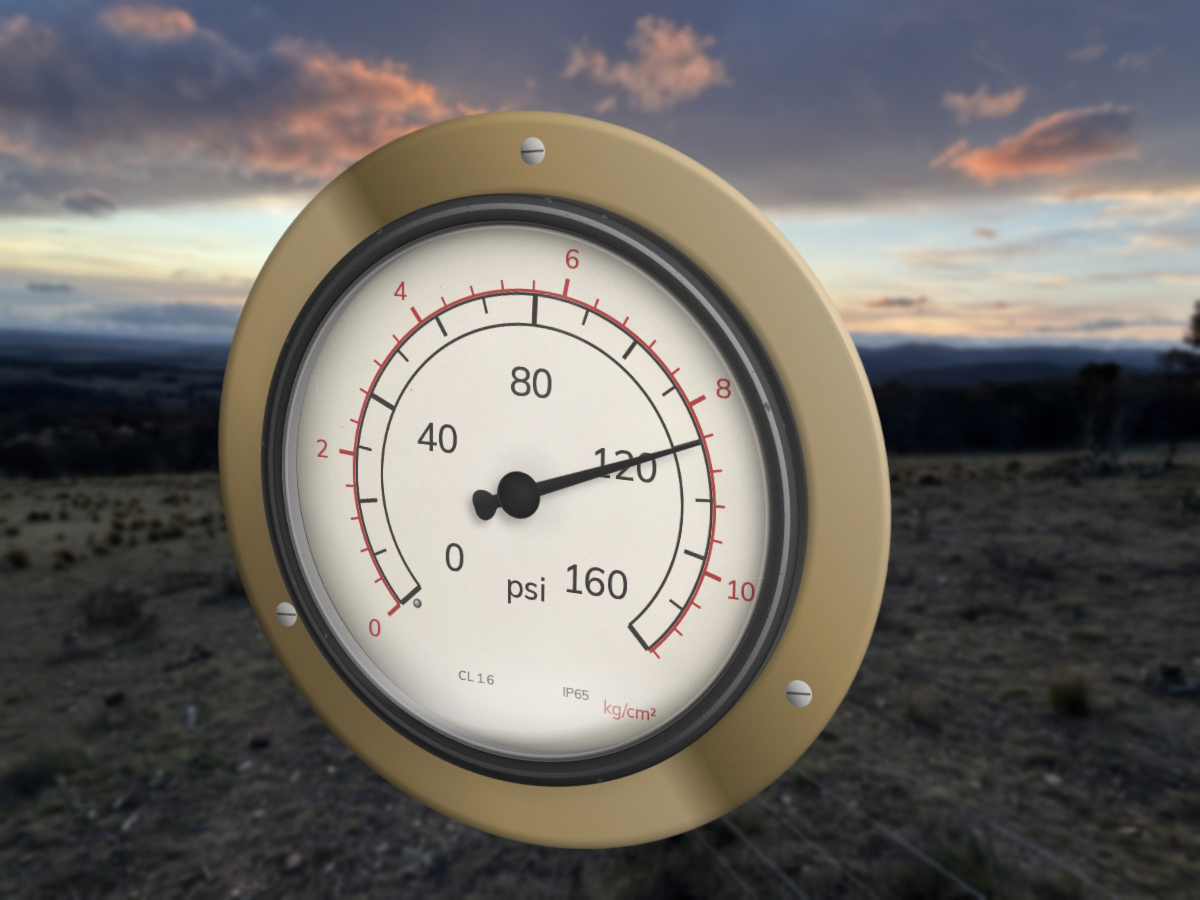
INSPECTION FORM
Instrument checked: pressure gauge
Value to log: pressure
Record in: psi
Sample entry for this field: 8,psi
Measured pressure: 120,psi
